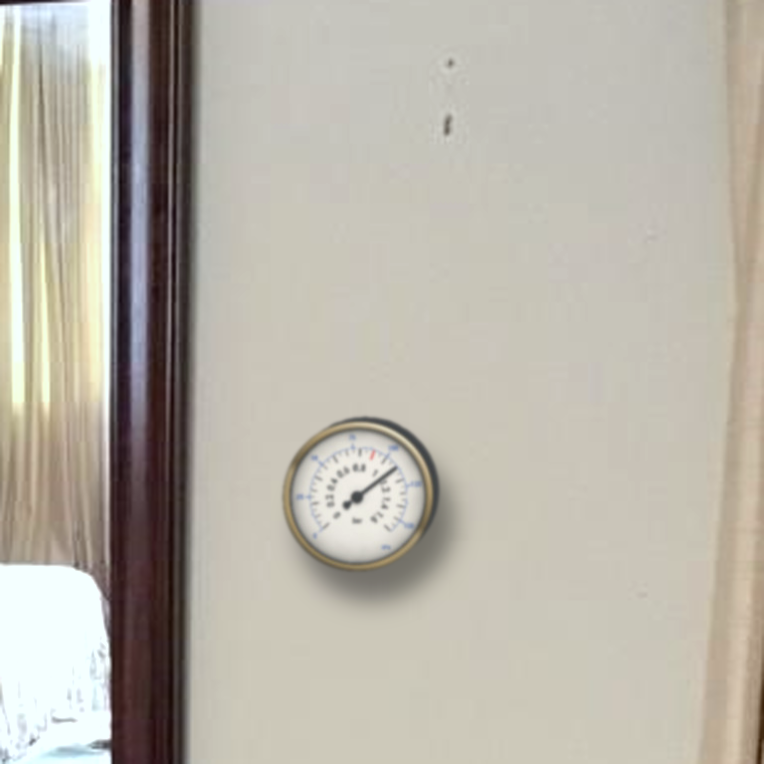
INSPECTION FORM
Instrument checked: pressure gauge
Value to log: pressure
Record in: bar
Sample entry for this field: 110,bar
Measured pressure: 1.1,bar
